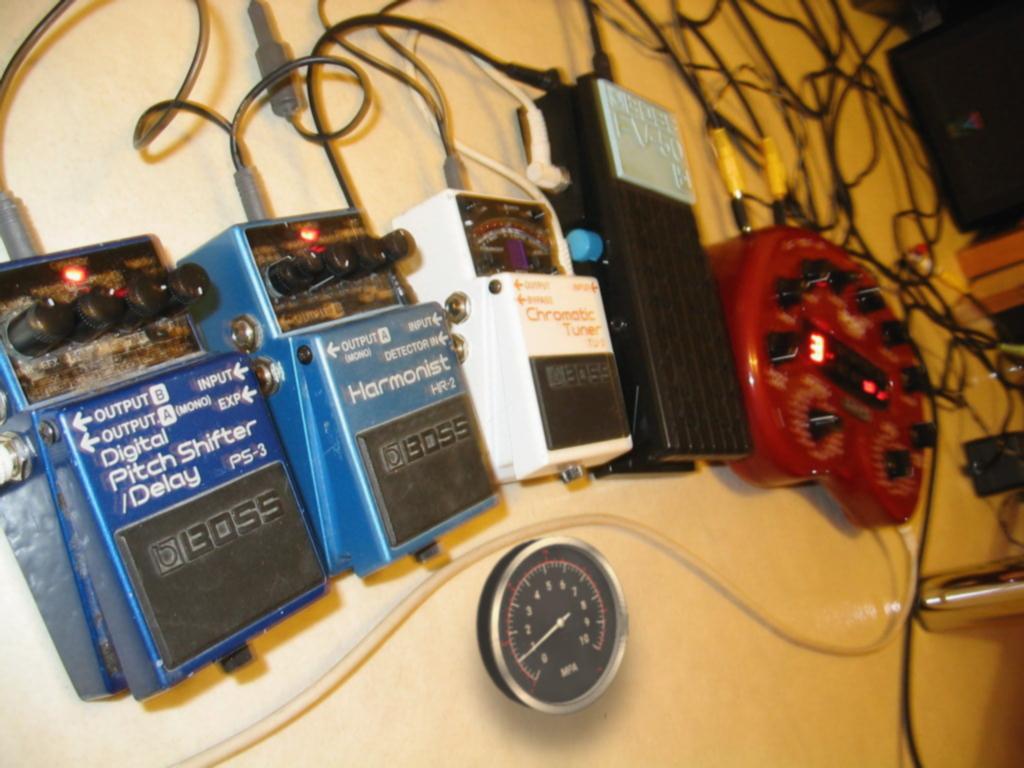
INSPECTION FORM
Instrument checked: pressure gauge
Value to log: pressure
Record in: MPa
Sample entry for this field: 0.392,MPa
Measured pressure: 1,MPa
